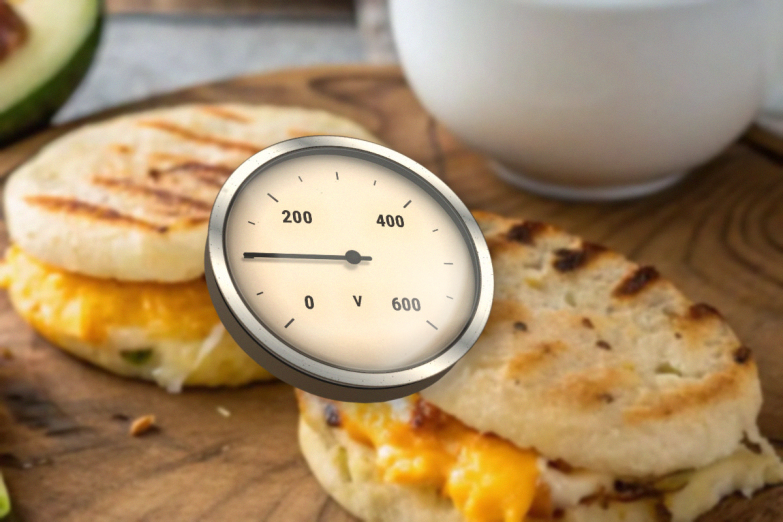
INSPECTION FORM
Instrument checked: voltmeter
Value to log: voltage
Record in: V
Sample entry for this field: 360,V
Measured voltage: 100,V
